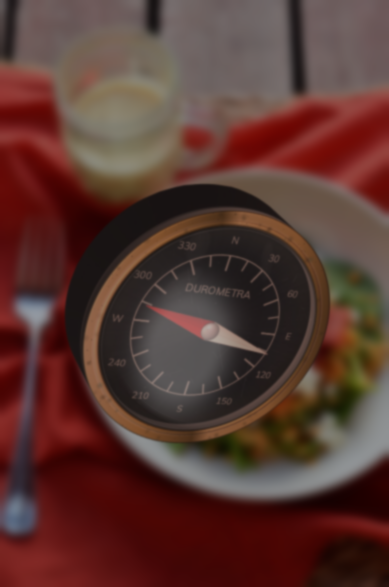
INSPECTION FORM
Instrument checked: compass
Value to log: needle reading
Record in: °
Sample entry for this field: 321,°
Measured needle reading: 285,°
